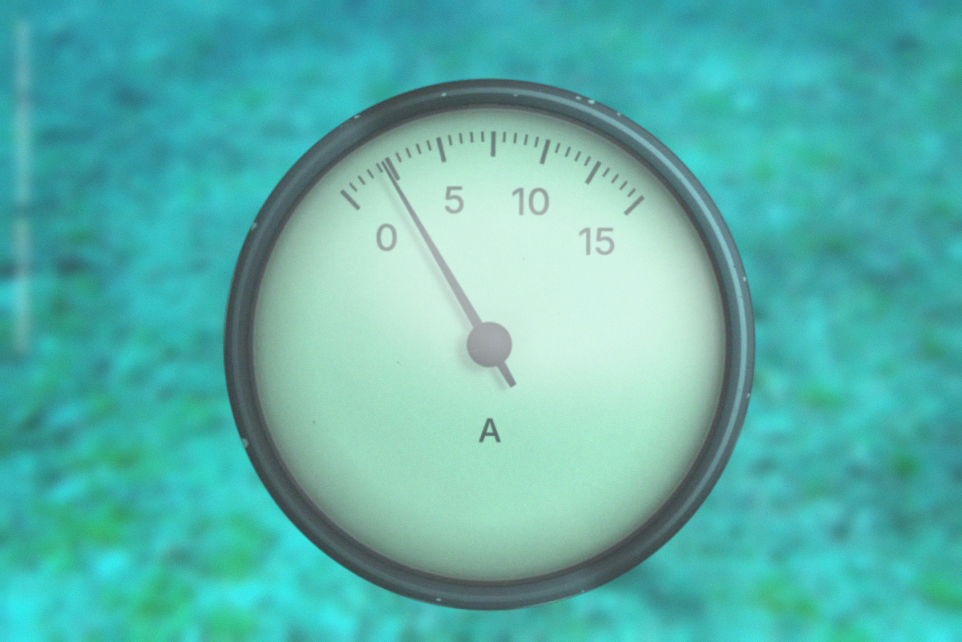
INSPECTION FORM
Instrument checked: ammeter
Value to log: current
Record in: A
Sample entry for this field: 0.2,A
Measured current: 2.25,A
